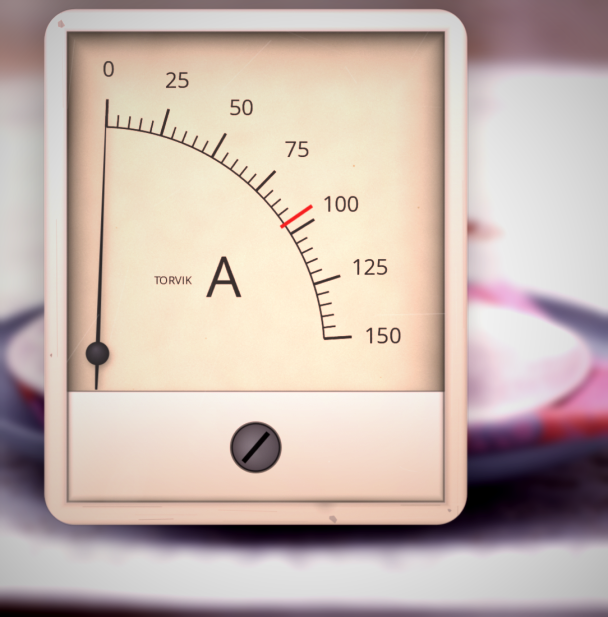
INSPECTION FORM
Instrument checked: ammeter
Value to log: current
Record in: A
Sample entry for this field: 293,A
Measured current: 0,A
